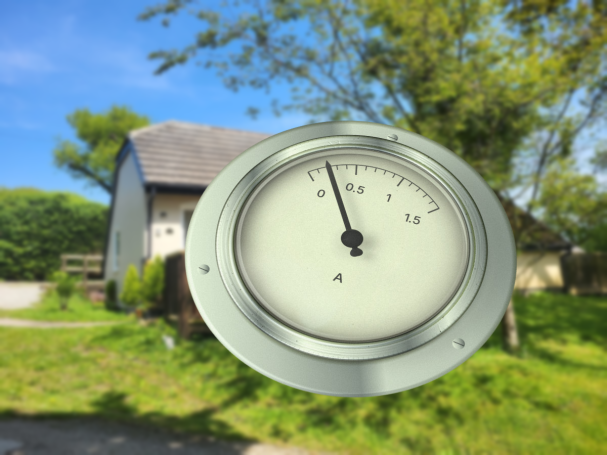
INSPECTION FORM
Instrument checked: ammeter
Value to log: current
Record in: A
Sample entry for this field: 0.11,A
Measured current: 0.2,A
